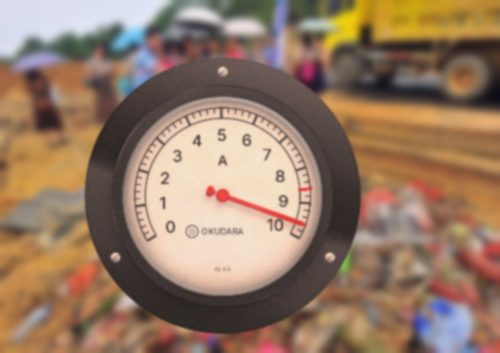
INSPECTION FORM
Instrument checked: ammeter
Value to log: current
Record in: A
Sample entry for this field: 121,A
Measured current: 9.6,A
